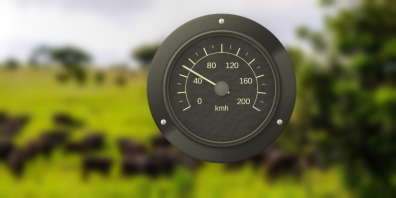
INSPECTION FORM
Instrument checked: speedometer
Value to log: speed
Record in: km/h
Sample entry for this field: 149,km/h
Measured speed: 50,km/h
